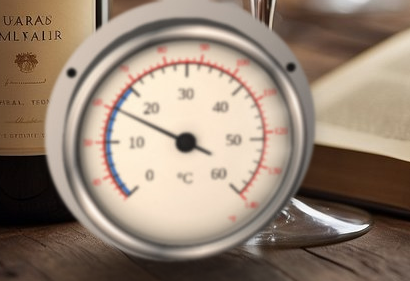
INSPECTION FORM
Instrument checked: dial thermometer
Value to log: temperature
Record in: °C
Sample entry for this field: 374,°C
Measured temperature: 16,°C
